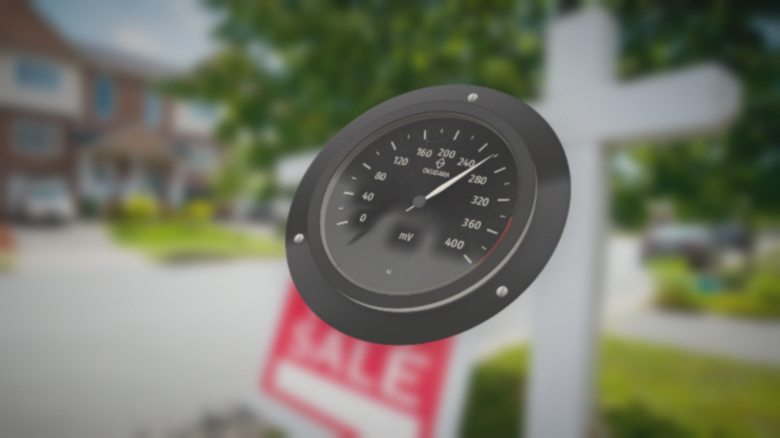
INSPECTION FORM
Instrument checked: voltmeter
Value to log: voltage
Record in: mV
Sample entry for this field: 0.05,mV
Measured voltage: 260,mV
